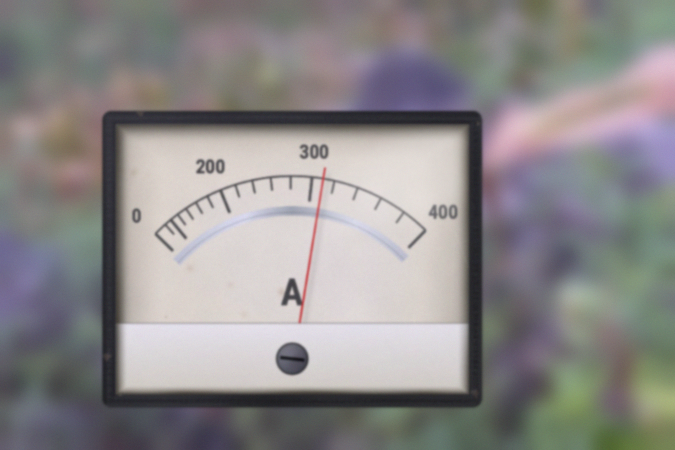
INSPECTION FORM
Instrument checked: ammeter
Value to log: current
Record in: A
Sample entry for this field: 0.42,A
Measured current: 310,A
